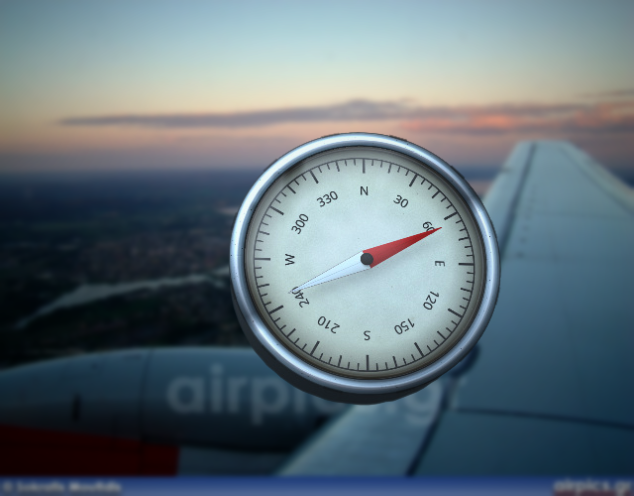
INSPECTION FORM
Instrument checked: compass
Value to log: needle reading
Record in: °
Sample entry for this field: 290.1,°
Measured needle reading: 65,°
